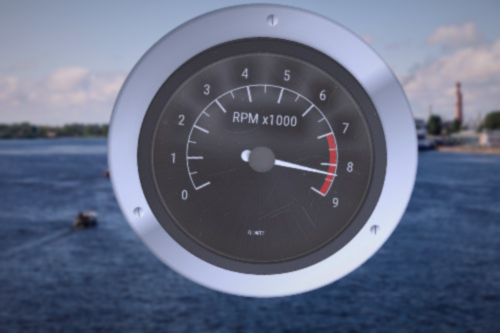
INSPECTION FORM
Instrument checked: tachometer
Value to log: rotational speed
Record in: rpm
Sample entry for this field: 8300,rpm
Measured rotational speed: 8250,rpm
